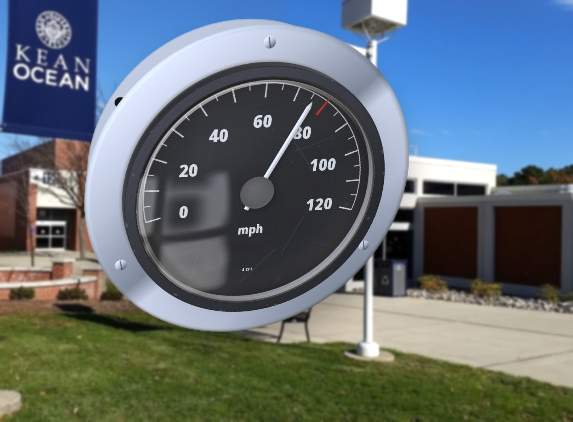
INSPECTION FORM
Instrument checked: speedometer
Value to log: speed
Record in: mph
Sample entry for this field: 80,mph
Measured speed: 75,mph
